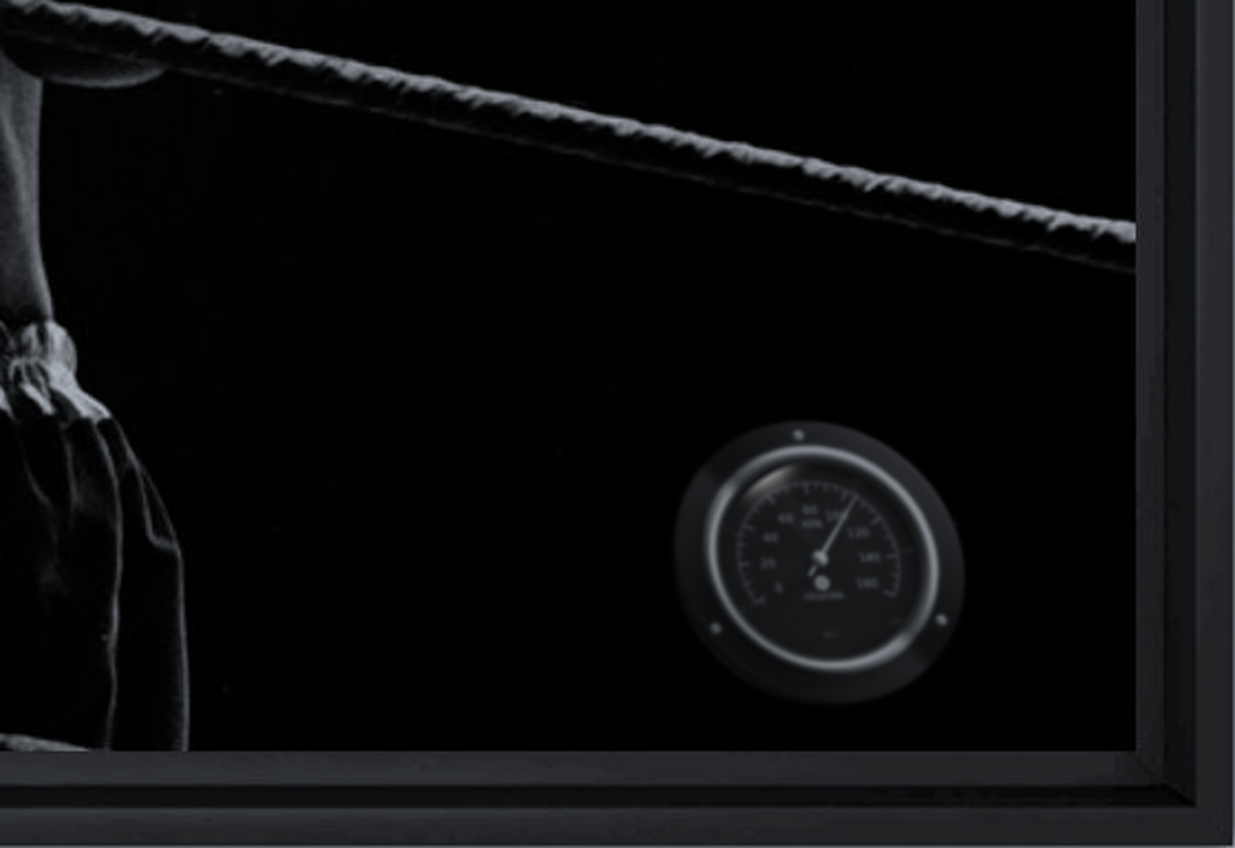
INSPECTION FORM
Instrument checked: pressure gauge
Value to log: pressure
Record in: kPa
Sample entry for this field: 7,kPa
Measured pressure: 105,kPa
